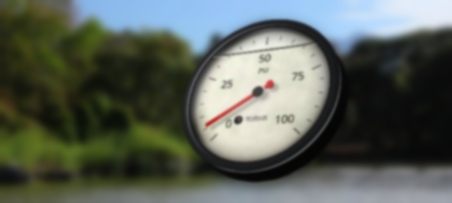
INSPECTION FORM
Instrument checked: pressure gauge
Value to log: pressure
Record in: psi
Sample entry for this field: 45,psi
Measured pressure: 5,psi
